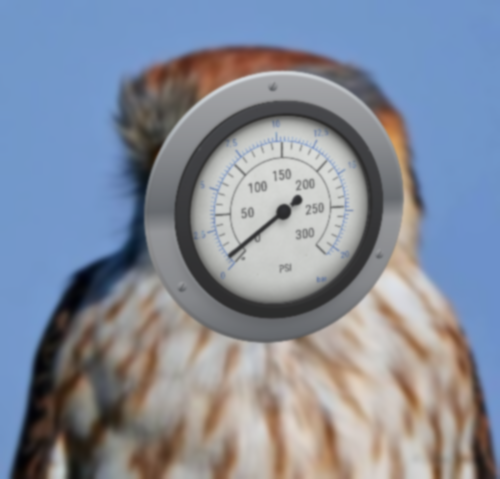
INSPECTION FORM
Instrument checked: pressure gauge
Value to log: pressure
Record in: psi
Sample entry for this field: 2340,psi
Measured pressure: 10,psi
